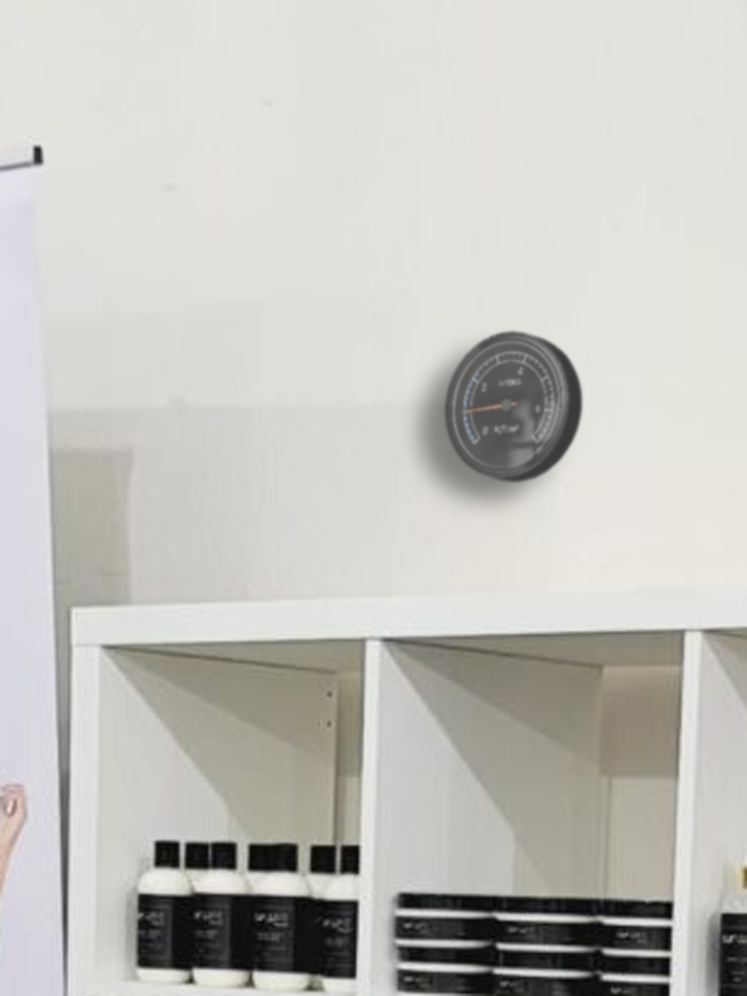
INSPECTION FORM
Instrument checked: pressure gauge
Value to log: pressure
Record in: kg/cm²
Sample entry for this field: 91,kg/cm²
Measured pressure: 1,kg/cm²
